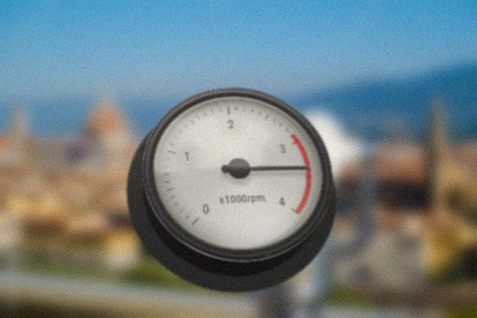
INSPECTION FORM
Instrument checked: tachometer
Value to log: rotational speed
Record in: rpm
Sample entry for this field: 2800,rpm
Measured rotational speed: 3400,rpm
